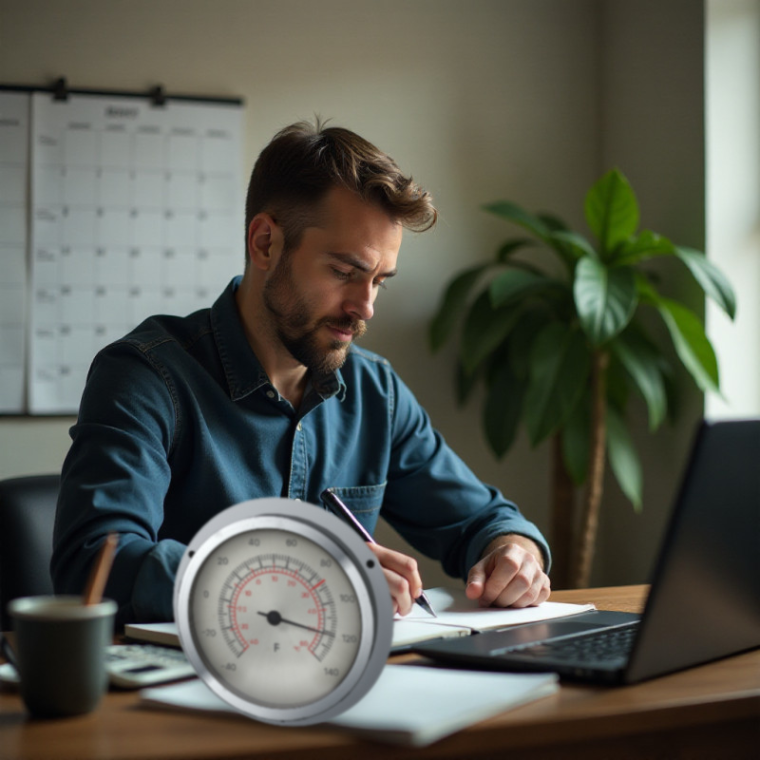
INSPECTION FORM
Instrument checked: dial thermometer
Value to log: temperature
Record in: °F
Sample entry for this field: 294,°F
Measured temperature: 120,°F
